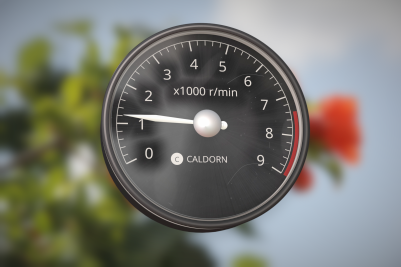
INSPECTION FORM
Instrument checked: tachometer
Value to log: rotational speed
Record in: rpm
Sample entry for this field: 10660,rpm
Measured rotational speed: 1200,rpm
